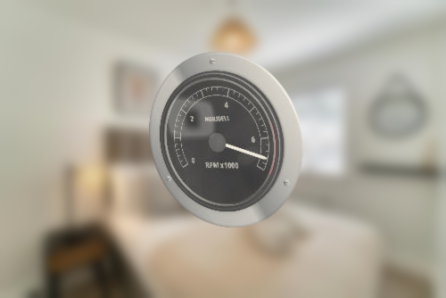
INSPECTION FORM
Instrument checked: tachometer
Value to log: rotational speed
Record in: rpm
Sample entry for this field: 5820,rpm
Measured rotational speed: 6600,rpm
